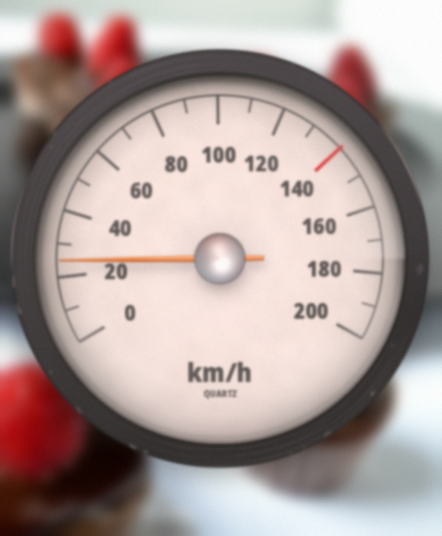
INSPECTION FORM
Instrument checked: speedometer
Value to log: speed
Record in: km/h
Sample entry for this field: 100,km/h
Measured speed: 25,km/h
